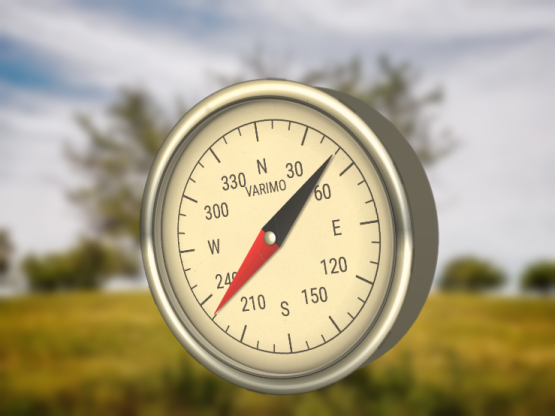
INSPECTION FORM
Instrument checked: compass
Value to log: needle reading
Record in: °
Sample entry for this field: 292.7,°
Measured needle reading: 230,°
